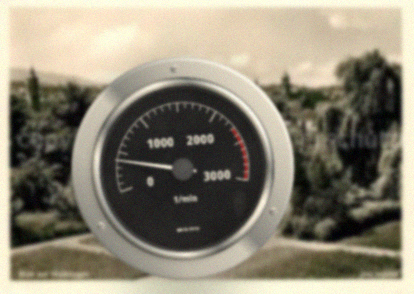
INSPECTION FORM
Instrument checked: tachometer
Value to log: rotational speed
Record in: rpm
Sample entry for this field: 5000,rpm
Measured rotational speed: 400,rpm
